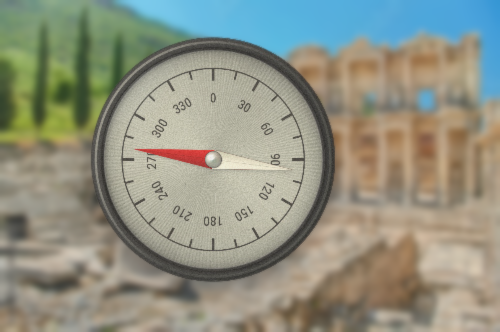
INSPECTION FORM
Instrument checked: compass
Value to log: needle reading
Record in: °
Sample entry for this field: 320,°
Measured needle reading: 277.5,°
